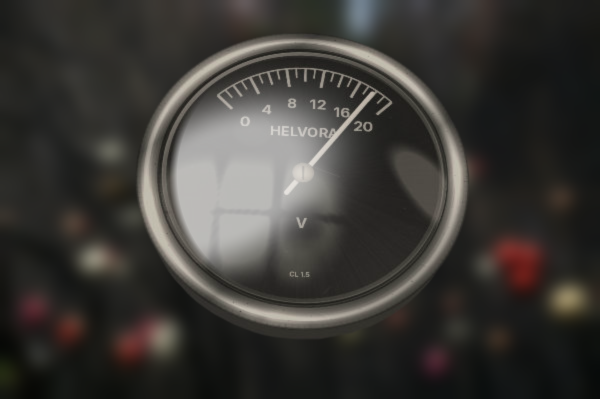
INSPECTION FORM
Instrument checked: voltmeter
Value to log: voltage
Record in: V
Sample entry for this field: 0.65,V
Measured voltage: 18,V
